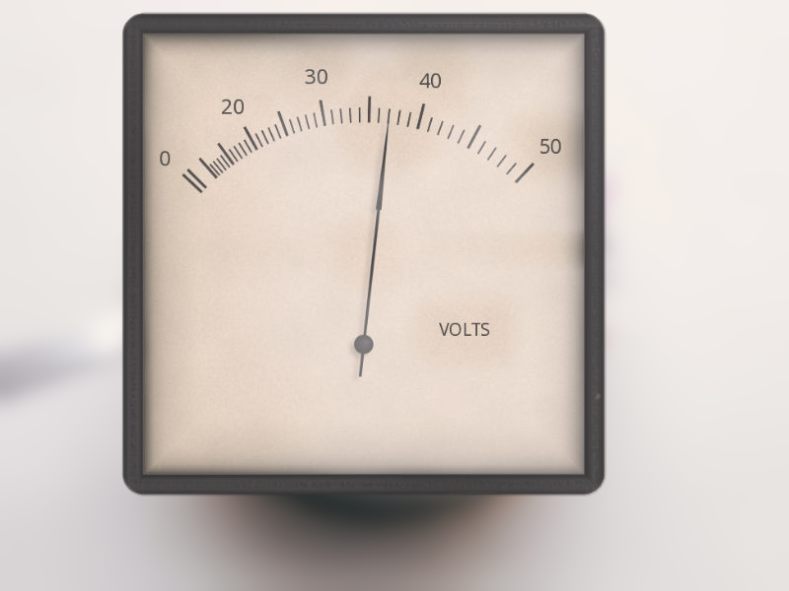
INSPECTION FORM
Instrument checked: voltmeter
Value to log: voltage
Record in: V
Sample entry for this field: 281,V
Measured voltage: 37,V
